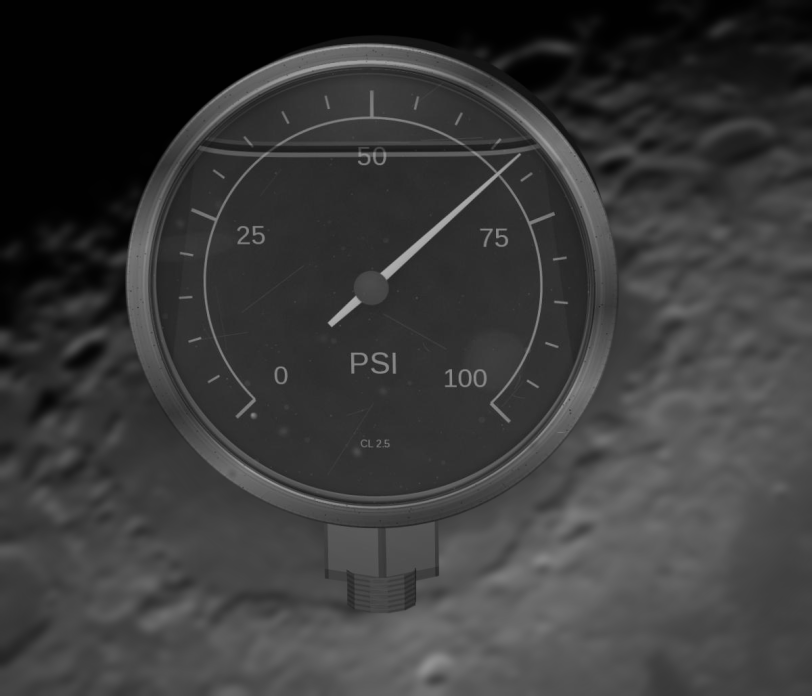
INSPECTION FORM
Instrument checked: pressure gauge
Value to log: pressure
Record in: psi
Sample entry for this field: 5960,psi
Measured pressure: 67.5,psi
